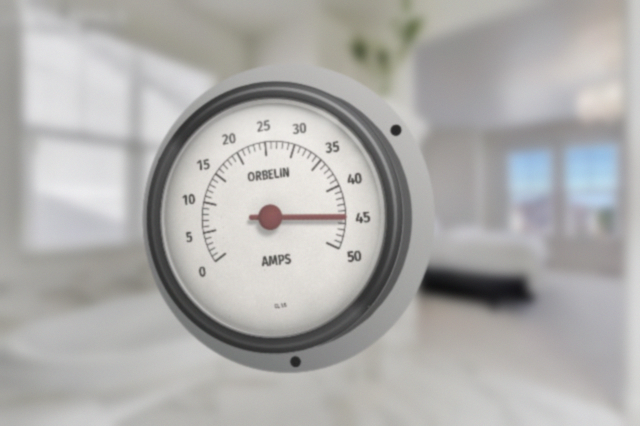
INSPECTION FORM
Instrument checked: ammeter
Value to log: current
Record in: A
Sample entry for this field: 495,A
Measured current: 45,A
